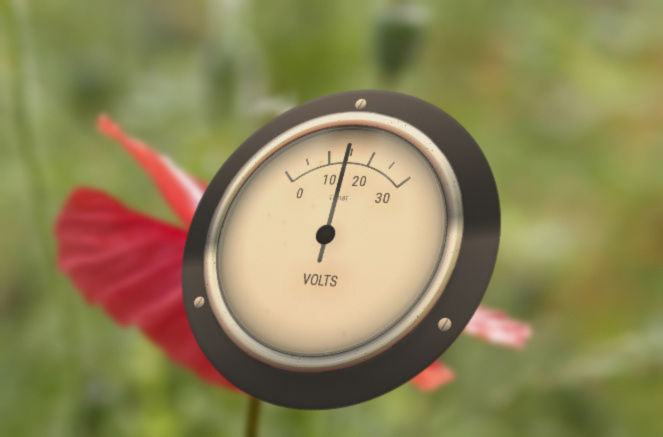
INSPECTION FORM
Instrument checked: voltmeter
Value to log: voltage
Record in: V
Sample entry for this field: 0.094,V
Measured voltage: 15,V
